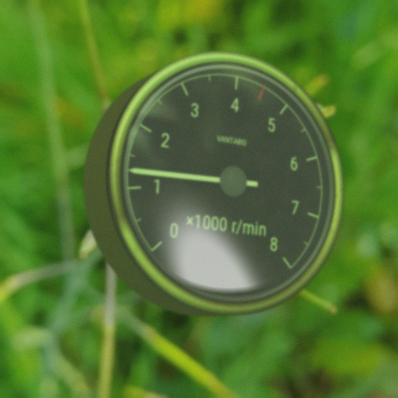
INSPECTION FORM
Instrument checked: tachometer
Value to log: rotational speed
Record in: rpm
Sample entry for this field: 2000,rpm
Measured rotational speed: 1250,rpm
